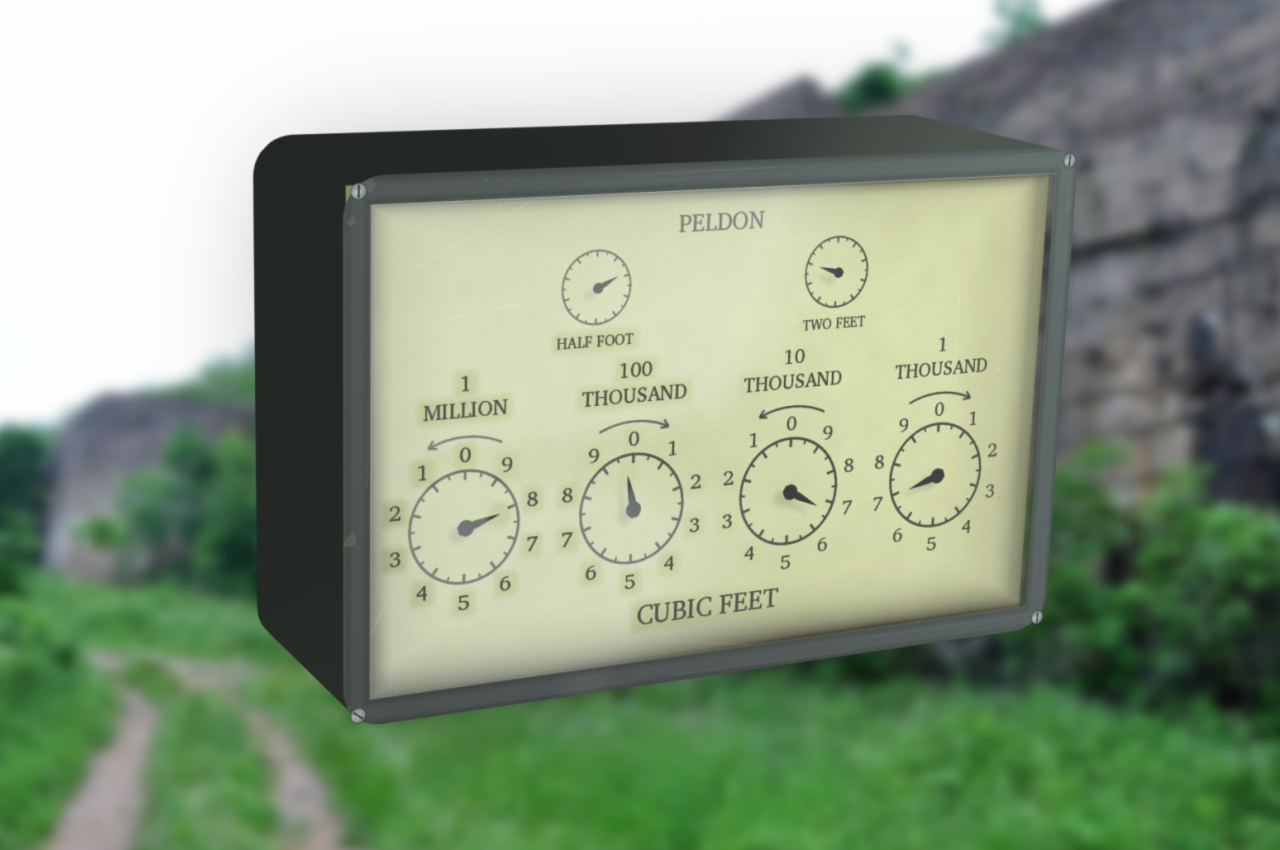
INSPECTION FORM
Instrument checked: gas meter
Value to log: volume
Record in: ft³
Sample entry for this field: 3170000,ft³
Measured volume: 796700,ft³
